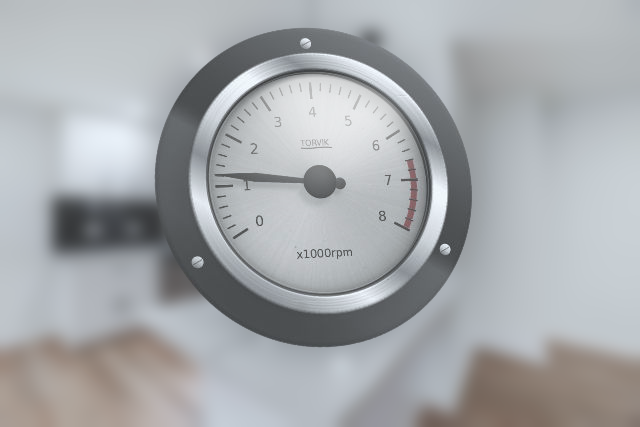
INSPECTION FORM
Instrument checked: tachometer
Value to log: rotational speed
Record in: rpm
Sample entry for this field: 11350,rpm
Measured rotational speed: 1200,rpm
